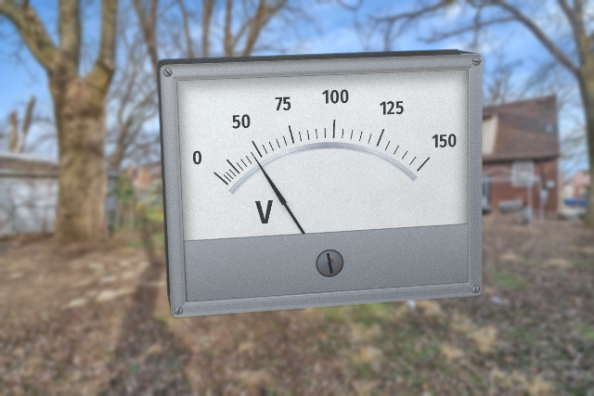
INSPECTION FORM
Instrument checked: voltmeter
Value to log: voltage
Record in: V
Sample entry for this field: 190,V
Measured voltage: 45,V
